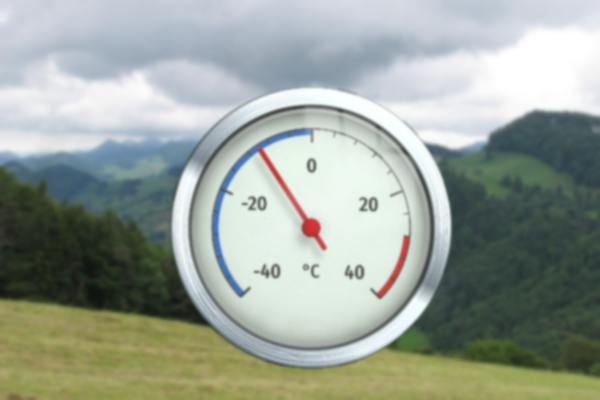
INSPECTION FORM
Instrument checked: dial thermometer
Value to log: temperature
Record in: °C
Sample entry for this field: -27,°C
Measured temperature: -10,°C
